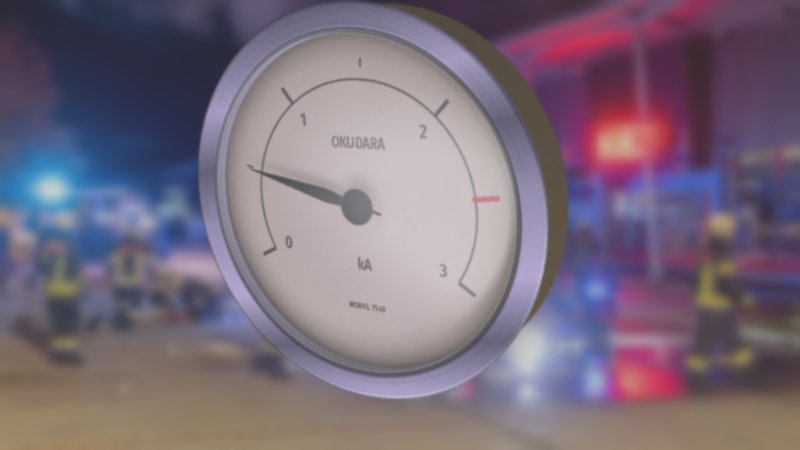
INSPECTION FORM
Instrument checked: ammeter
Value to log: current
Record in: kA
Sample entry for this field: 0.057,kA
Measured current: 0.5,kA
